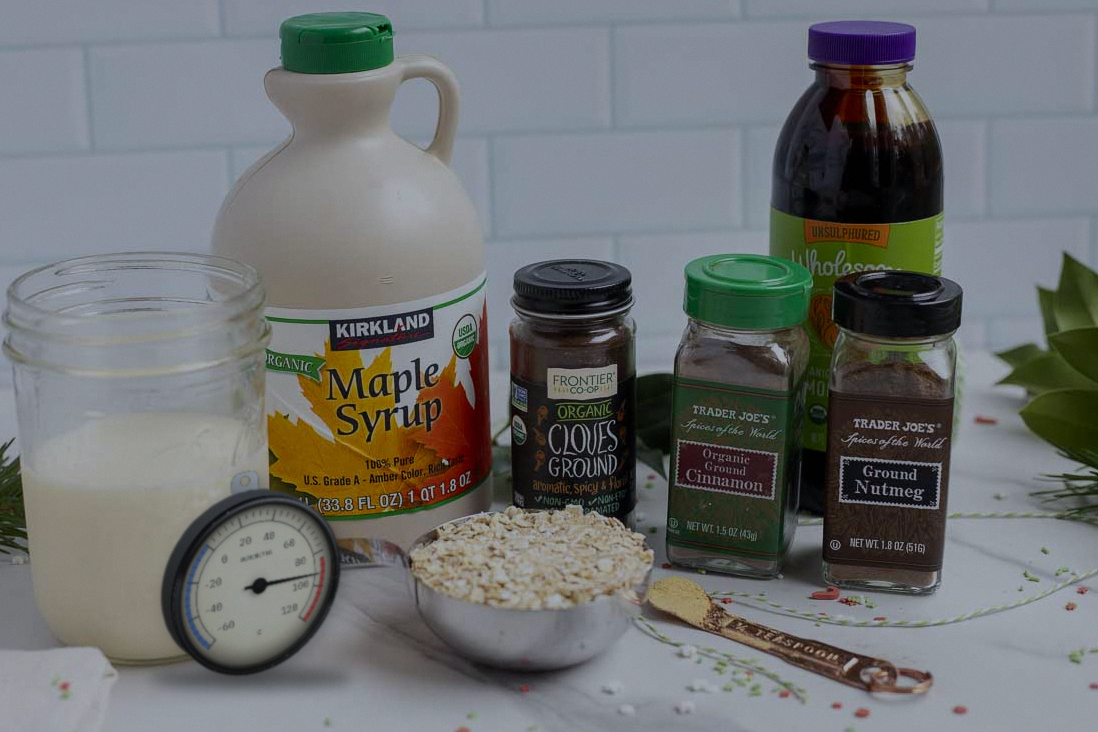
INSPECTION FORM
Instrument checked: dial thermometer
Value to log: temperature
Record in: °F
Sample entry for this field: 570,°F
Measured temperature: 92,°F
